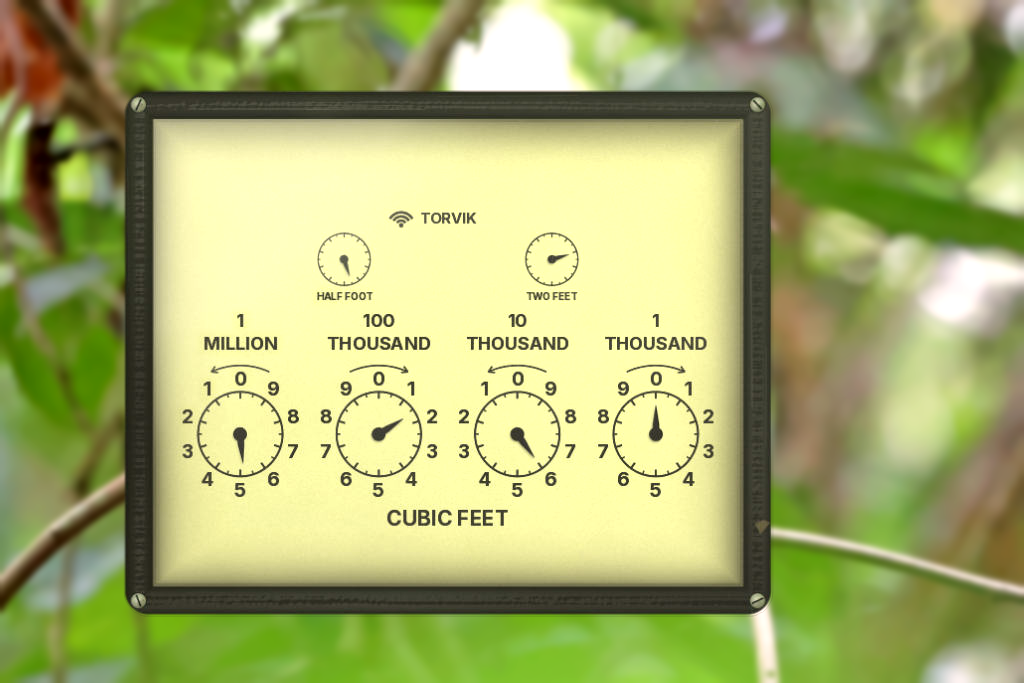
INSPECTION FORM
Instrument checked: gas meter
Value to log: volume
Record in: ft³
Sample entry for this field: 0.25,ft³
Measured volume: 516000,ft³
